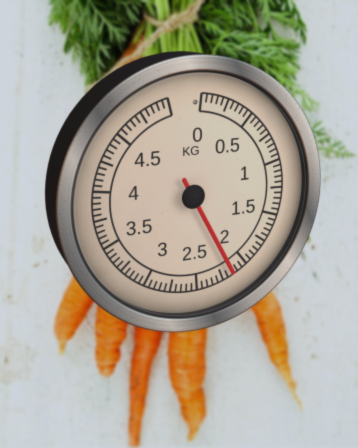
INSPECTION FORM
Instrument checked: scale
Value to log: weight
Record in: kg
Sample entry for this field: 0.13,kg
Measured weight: 2.15,kg
